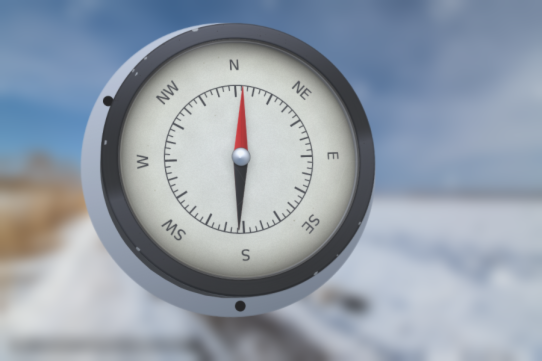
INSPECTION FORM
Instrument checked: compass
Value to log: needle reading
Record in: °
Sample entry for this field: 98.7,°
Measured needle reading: 5,°
